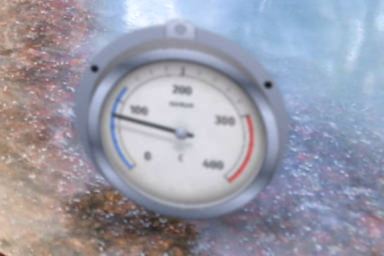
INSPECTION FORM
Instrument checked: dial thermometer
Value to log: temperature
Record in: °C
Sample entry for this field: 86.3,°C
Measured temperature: 80,°C
